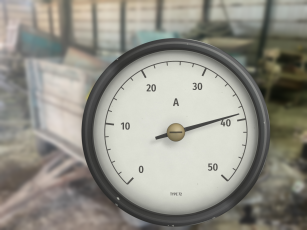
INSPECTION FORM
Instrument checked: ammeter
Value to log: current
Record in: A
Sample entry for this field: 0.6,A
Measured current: 39,A
